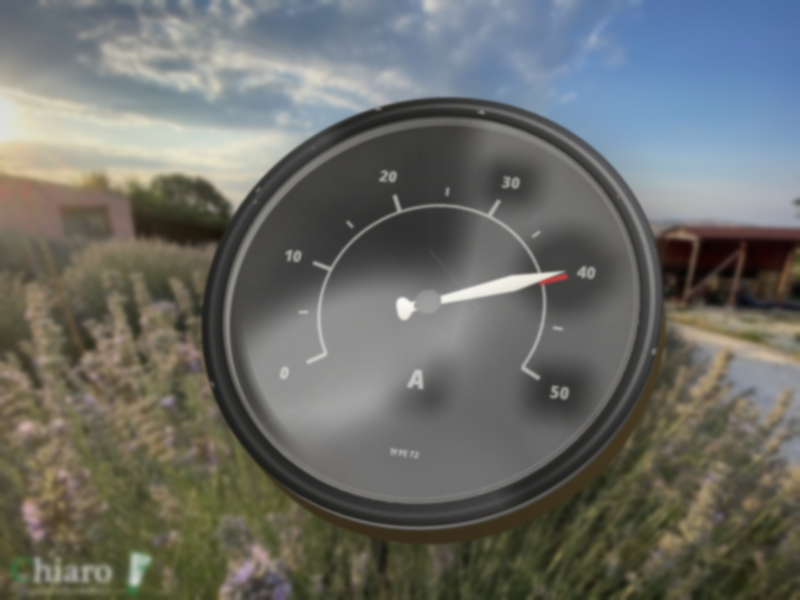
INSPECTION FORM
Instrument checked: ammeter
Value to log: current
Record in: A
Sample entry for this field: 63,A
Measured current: 40,A
